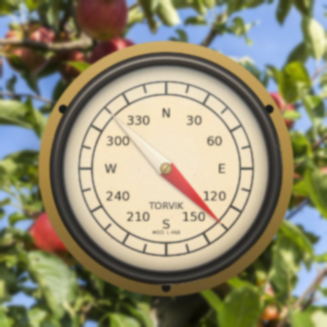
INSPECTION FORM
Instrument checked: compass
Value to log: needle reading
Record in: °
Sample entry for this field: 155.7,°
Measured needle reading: 135,°
